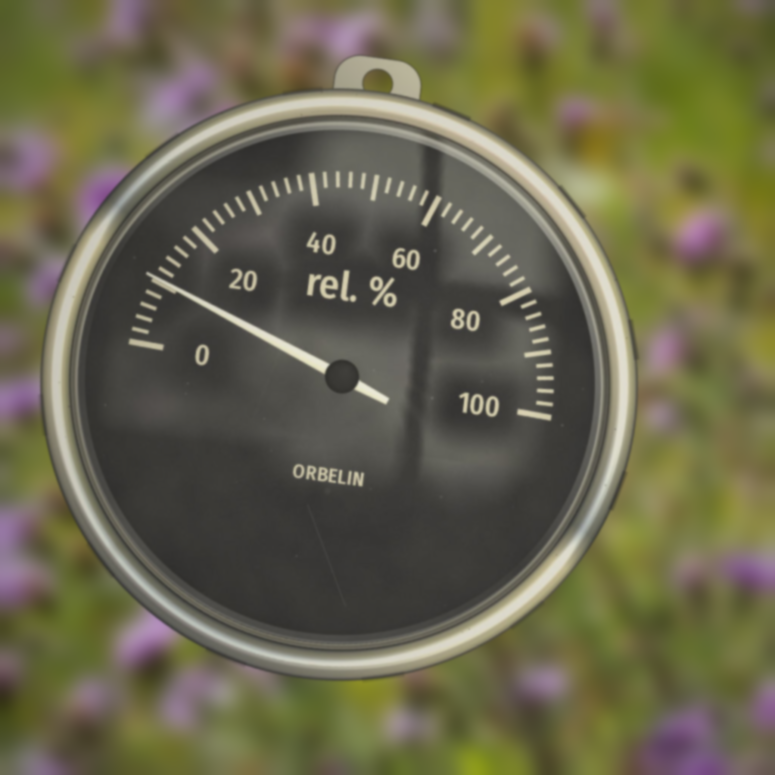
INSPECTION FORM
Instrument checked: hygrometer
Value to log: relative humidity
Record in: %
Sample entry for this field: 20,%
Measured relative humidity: 10,%
